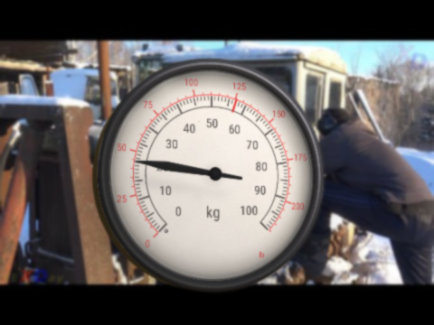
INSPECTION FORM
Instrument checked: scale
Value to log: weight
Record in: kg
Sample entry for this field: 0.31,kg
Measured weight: 20,kg
